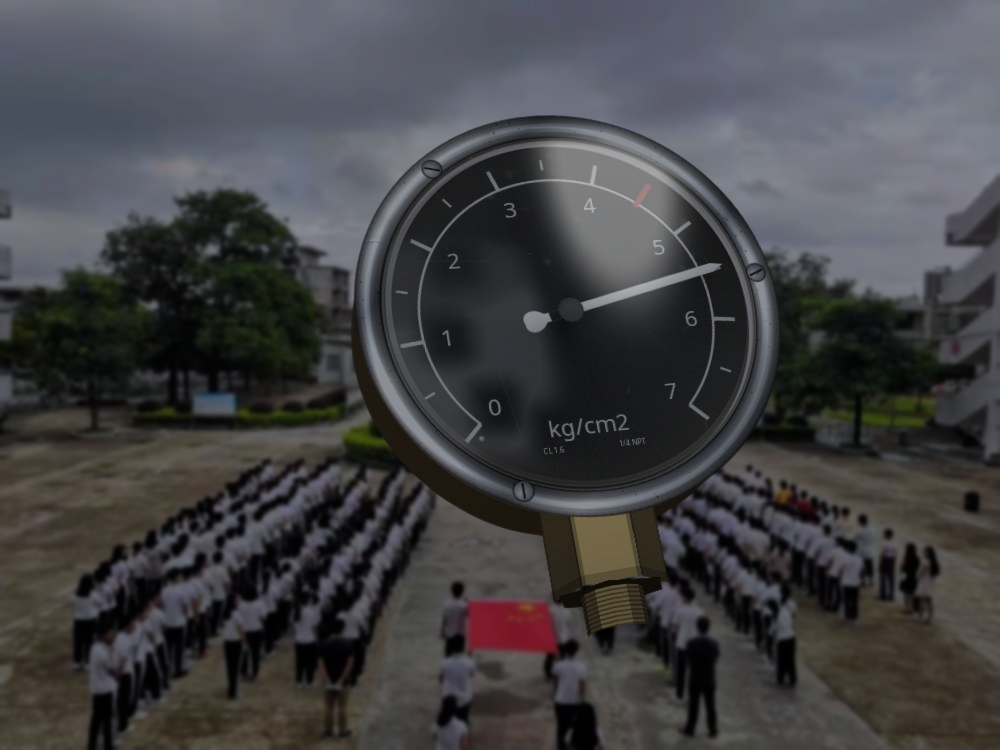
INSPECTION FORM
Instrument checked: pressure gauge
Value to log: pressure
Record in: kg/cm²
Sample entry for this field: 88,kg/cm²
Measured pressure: 5.5,kg/cm²
